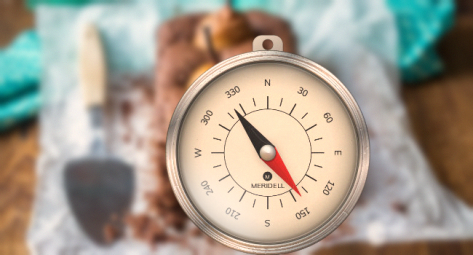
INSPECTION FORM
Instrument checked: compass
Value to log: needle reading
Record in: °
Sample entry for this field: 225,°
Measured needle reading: 142.5,°
